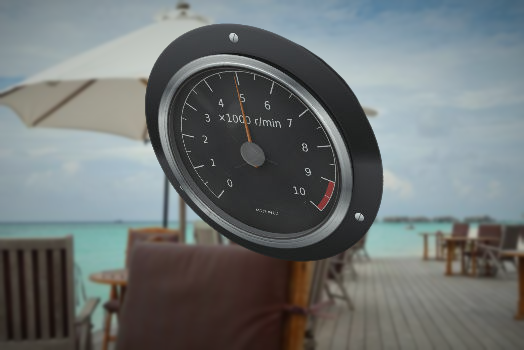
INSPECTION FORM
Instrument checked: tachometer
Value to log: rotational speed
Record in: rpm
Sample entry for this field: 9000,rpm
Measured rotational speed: 5000,rpm
